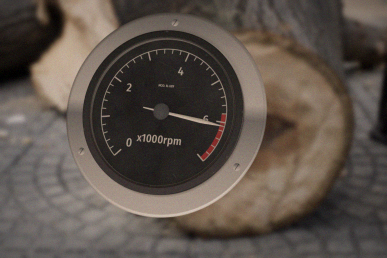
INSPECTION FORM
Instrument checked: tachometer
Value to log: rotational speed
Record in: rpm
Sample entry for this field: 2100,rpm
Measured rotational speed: 6100,rpm
